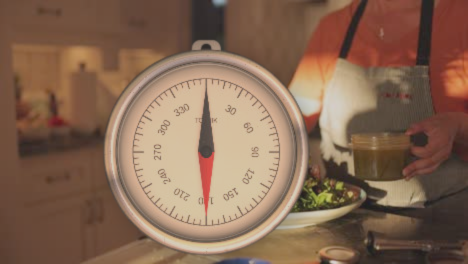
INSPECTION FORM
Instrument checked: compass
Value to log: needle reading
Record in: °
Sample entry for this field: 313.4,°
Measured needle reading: 180,°
